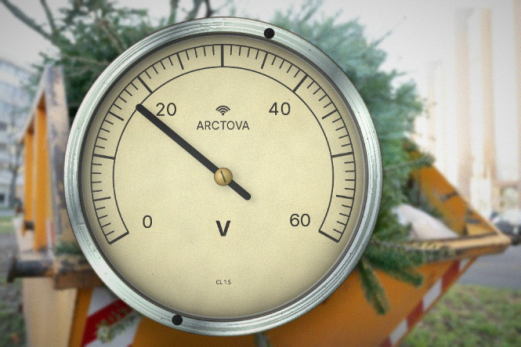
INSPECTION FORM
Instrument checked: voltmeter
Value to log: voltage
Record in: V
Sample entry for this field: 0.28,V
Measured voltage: 17.5,V
